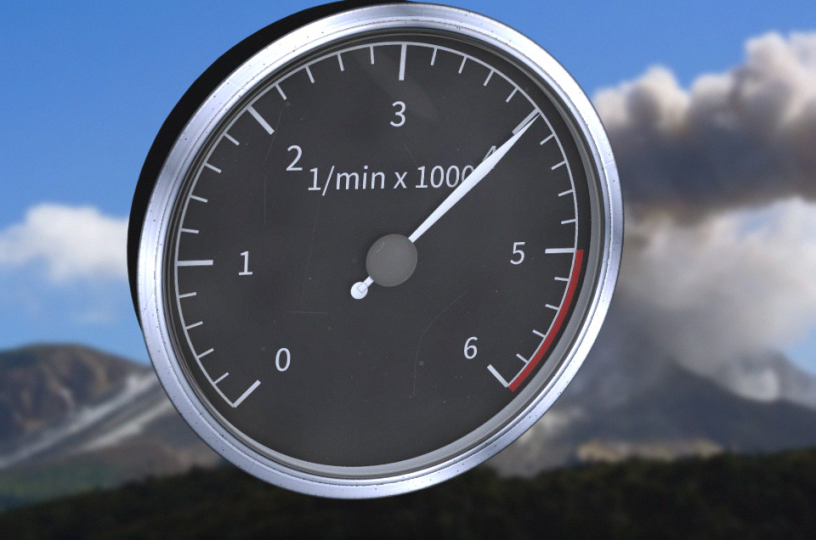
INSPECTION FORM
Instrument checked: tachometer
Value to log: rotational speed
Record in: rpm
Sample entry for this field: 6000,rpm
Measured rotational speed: 4000,rpm
